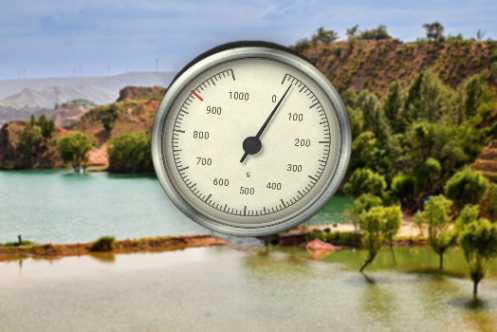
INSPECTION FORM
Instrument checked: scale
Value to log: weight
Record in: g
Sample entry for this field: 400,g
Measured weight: 20,g
